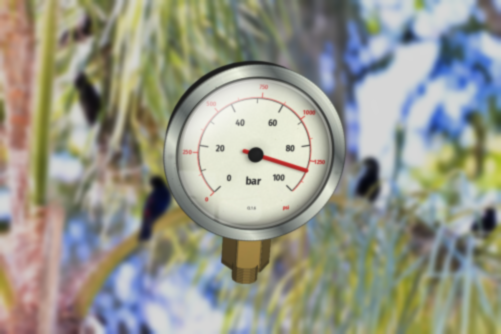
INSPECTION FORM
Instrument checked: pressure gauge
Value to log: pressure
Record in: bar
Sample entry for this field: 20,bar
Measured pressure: 90,bar
